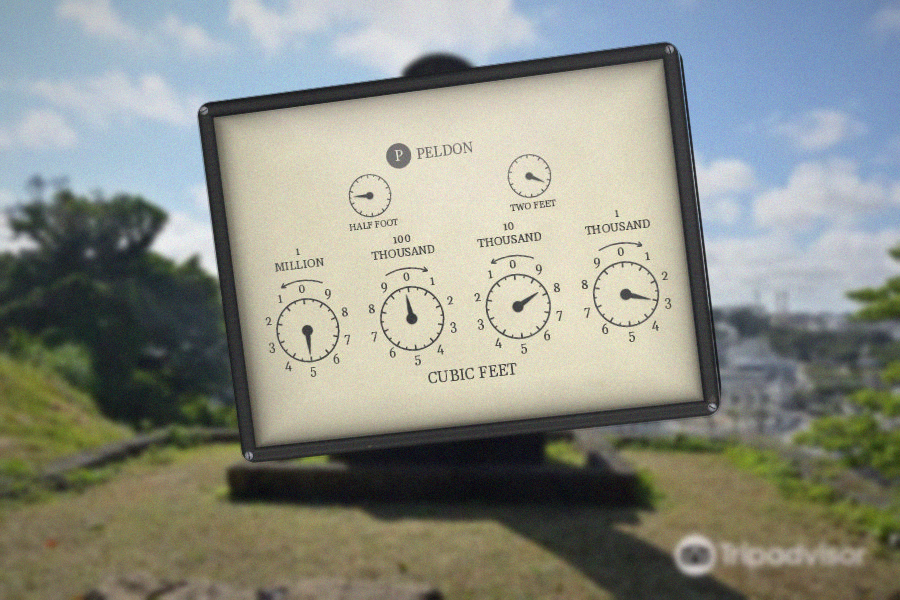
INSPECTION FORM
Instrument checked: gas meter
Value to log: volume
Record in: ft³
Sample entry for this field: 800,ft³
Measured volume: 498300,ft³
